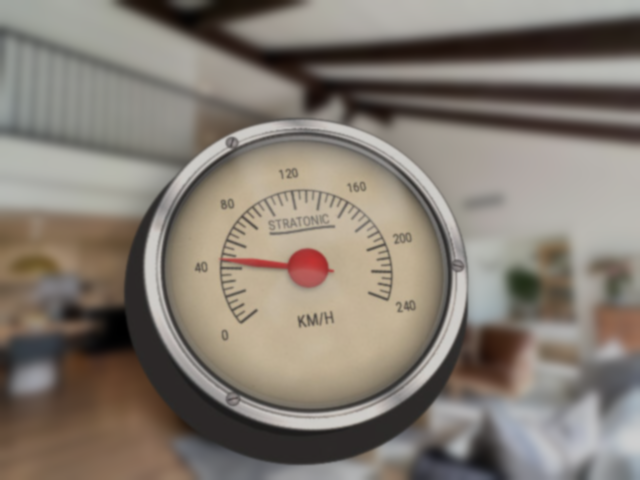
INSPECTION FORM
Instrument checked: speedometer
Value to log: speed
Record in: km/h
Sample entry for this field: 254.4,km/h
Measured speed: 45,km/h
